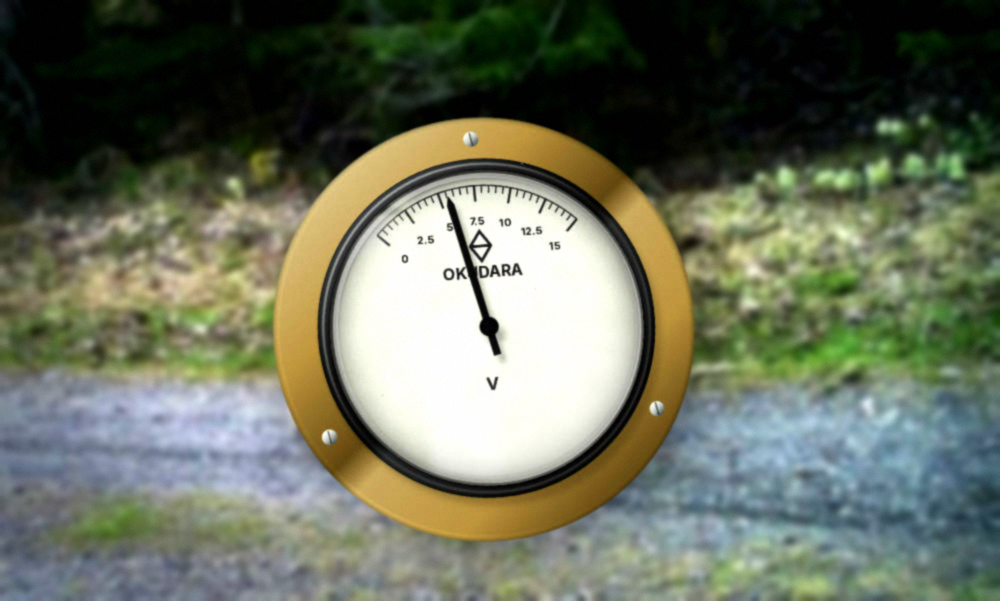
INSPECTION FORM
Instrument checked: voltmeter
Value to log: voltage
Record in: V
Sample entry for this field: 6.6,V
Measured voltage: 5.5,V
